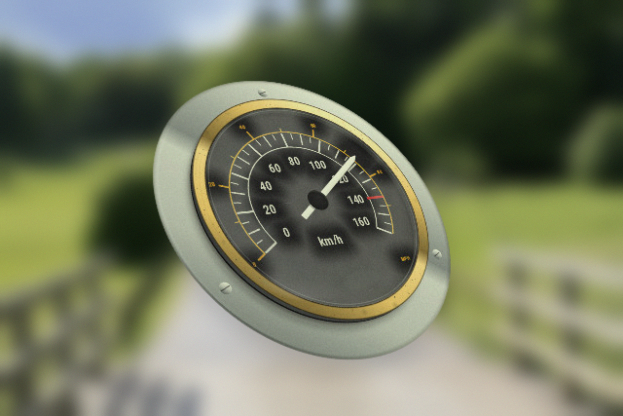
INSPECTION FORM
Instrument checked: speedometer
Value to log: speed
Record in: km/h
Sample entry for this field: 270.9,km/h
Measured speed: 117.5,km/h
